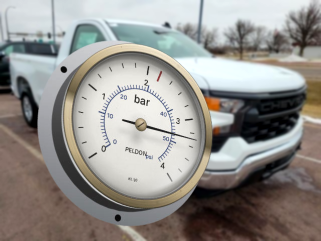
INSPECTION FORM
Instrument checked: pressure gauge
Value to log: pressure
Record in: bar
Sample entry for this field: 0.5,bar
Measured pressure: 3.3,bar
